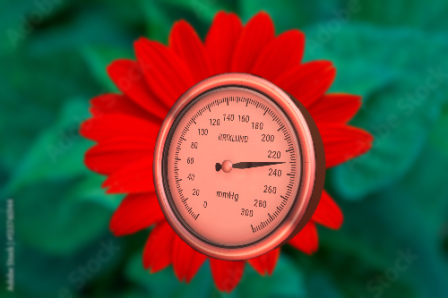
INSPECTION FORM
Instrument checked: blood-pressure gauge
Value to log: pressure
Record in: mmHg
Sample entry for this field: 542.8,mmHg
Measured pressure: 230,mmHg
